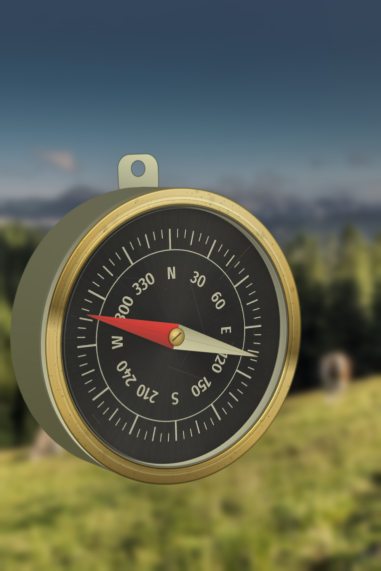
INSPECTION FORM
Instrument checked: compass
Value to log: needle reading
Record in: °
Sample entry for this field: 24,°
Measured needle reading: 287.5,°
